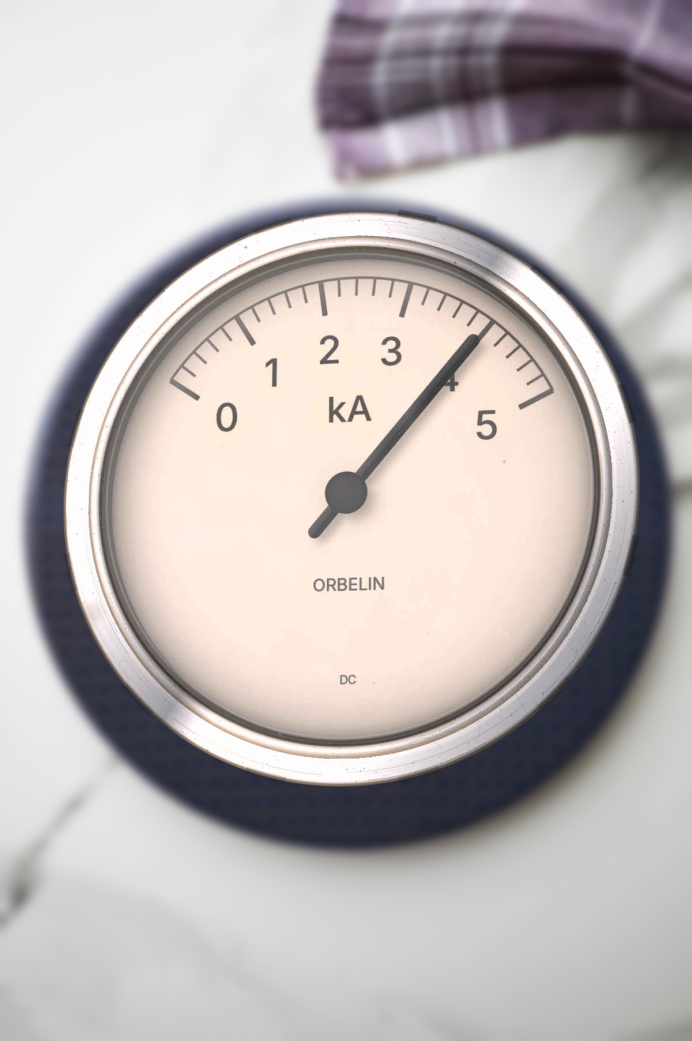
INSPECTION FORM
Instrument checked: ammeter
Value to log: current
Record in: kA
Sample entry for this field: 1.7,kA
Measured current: 4,kA
